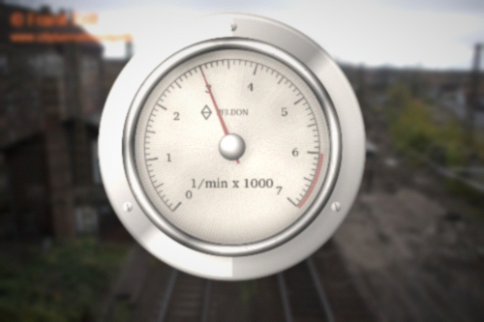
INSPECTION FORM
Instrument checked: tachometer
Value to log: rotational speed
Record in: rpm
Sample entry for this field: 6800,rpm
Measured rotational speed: 3000,rpm
